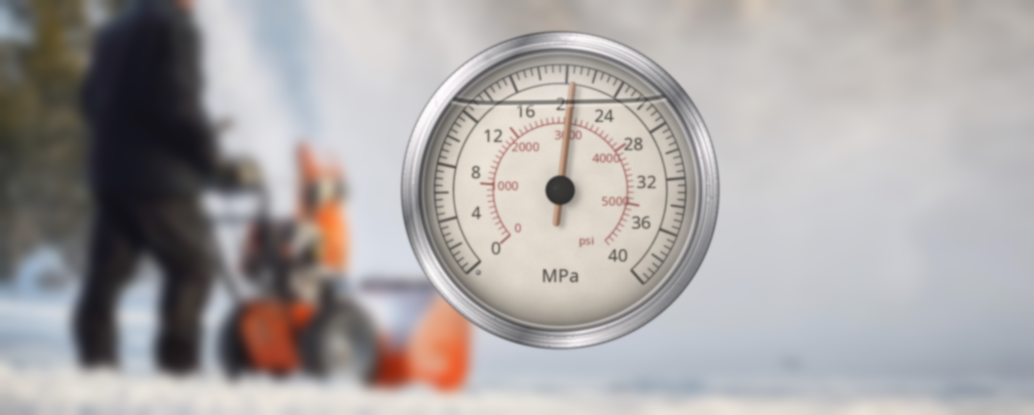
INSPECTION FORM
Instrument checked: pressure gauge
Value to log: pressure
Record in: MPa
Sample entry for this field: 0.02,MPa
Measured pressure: 20.5,MPa
